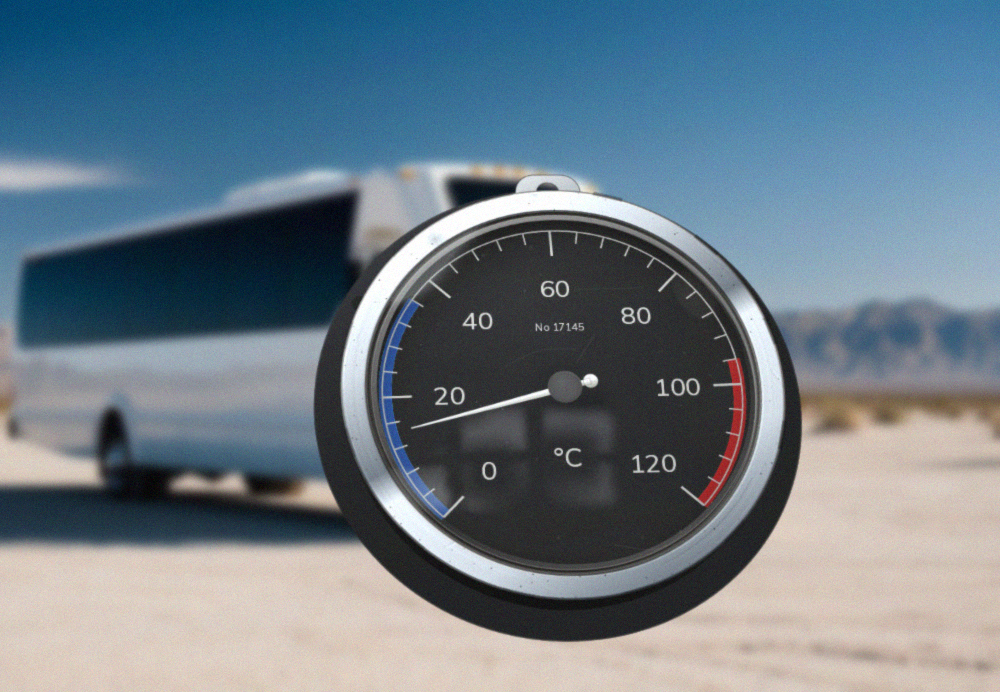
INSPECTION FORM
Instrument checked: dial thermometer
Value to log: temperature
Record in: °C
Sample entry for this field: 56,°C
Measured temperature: 14,°C
